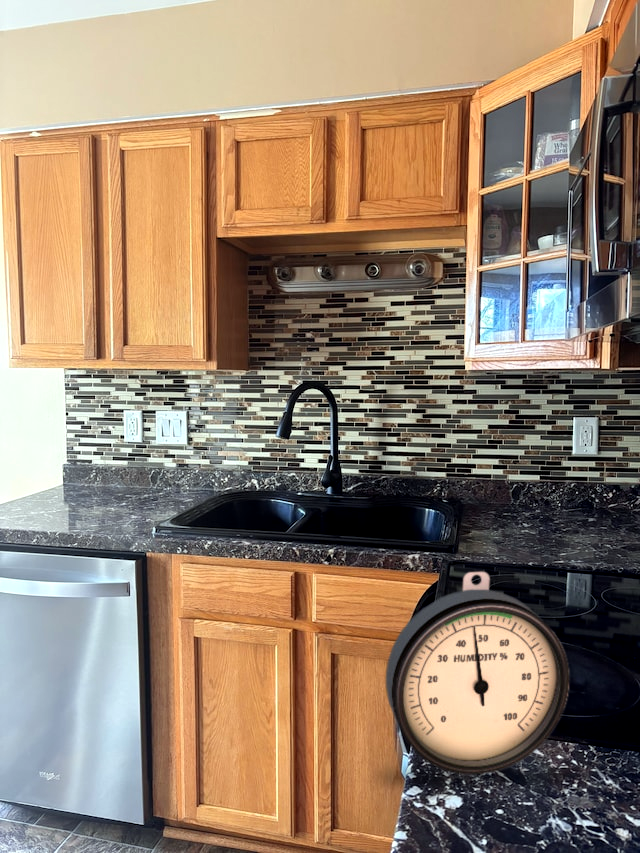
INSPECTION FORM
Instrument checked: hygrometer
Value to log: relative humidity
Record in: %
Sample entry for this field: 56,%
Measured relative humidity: 46,%
